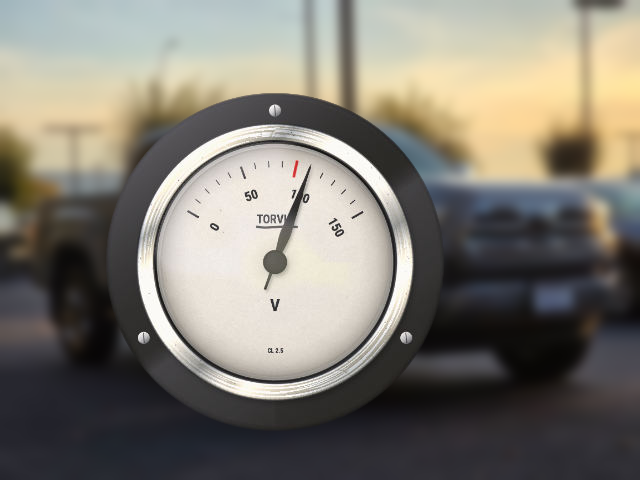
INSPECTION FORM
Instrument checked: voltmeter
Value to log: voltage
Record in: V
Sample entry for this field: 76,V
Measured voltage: 100,V
